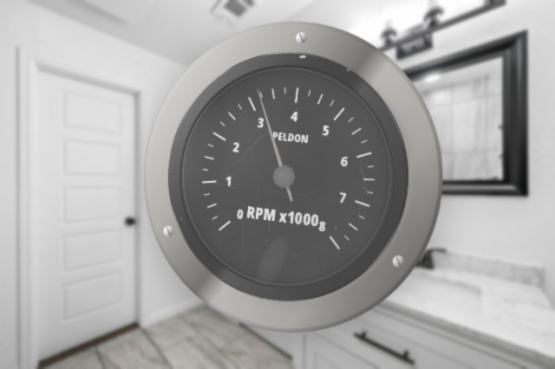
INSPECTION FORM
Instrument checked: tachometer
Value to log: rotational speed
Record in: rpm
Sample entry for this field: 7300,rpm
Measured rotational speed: 3250,rpm
